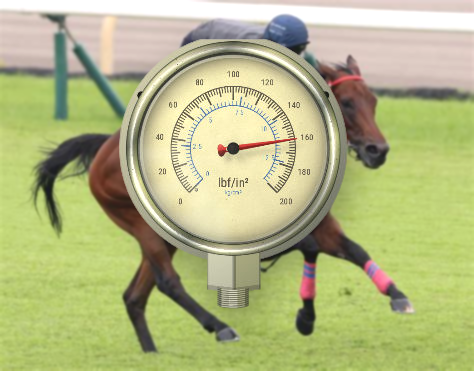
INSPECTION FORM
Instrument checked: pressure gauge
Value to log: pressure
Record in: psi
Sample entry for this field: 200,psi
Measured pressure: 160,psi
